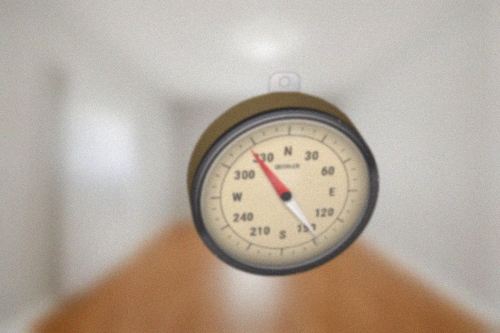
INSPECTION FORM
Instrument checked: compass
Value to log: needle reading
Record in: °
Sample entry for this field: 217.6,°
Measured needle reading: 325,°
